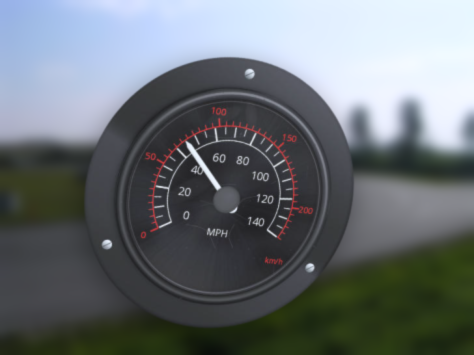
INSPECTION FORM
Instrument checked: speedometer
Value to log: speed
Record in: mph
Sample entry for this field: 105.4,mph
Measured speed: 45,mph
